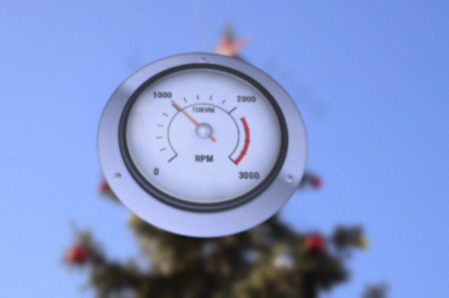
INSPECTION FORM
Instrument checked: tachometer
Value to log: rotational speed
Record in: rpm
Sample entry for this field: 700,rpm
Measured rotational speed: 1000,rpm
